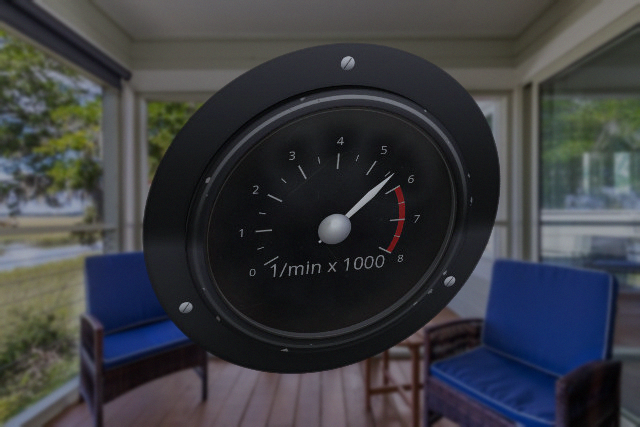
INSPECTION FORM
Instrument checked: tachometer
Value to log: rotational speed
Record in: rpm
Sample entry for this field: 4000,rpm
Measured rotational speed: 5500,rpm
